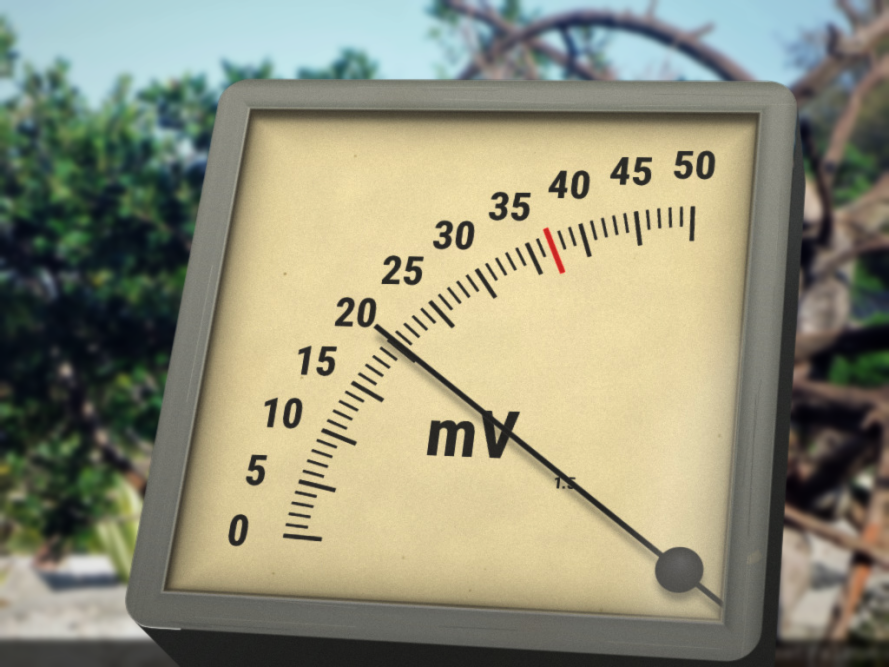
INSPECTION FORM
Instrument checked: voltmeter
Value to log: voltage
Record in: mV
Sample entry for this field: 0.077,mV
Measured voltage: 20,mV
